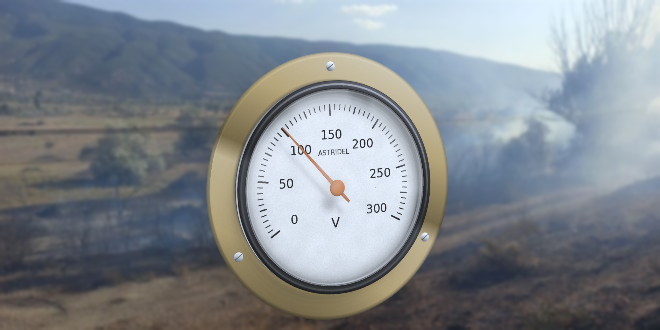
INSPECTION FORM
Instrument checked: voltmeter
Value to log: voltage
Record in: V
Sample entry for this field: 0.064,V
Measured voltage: 100,V
